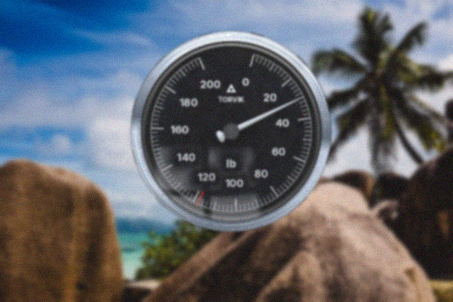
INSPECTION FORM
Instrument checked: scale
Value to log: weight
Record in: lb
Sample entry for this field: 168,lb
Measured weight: 30,lb
